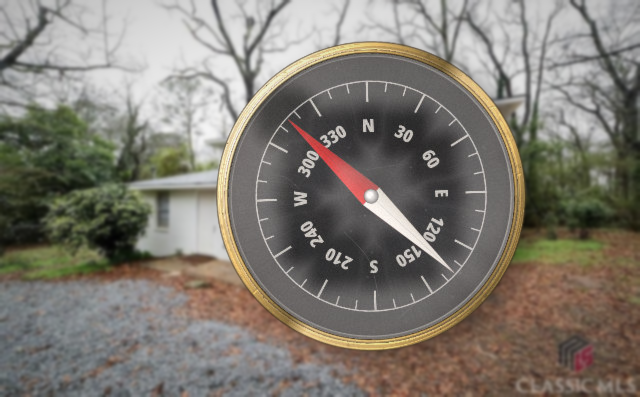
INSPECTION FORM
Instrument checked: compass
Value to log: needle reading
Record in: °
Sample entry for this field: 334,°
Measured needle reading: 315,°
